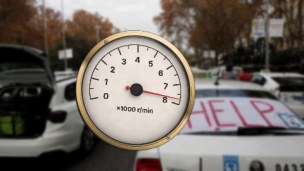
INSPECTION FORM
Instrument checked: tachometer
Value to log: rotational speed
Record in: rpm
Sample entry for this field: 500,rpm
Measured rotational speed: 7750,rpm
